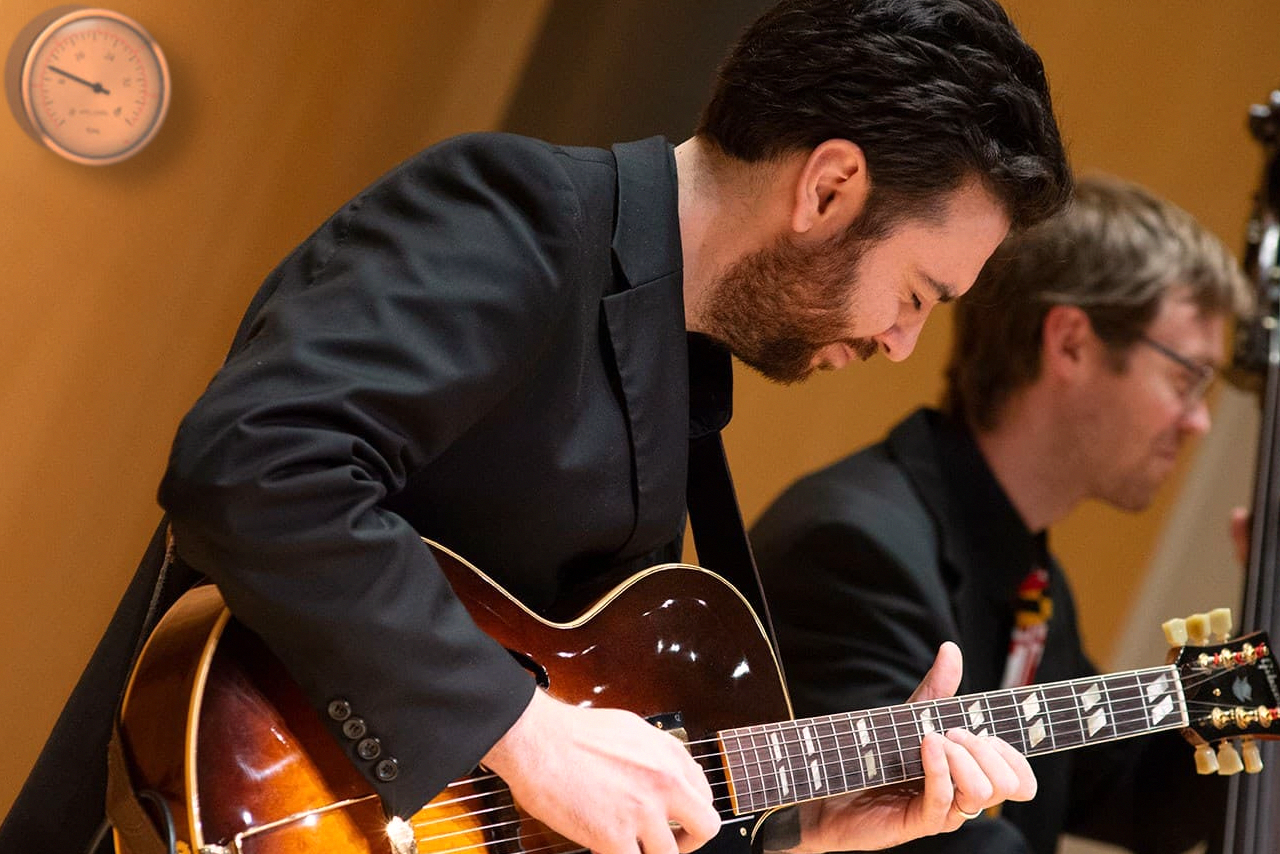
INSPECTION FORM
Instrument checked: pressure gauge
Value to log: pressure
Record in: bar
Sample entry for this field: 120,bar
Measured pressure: 10,bar
